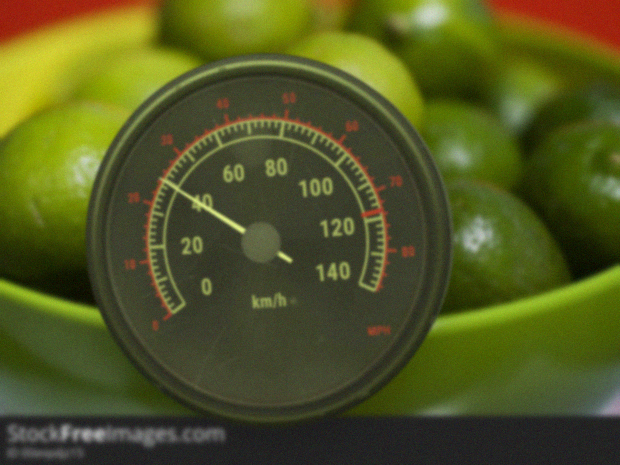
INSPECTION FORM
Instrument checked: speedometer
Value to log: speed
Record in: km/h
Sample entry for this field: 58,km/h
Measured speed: 40,km/h
